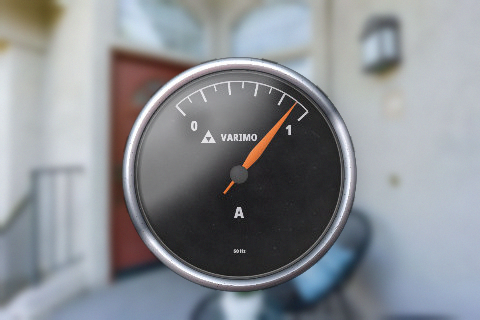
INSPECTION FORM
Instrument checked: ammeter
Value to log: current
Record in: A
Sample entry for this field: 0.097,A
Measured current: 0.9,A
